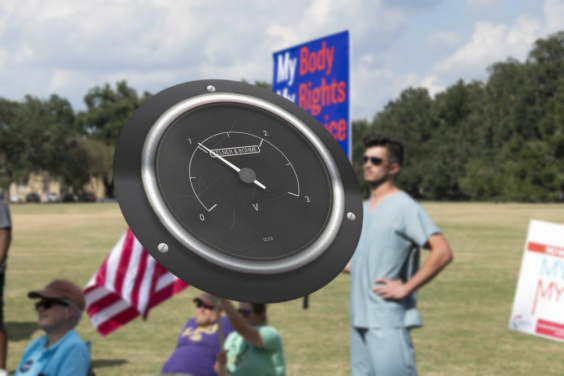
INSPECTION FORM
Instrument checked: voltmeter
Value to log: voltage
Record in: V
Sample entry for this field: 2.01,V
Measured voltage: 1,V
